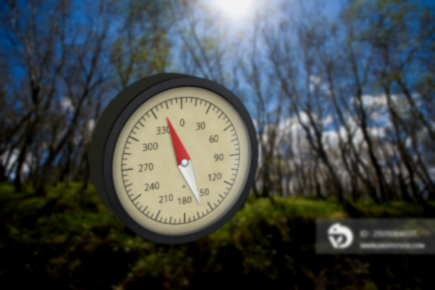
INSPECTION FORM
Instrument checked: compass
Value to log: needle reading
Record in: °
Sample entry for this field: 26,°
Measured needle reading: 340,°
